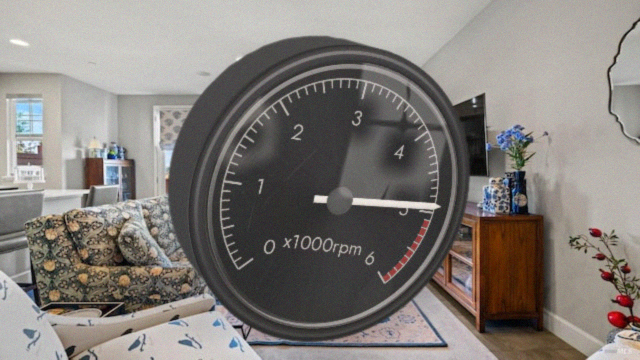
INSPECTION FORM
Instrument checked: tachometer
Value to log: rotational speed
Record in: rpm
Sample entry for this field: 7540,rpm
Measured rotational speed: 4900,rpm
